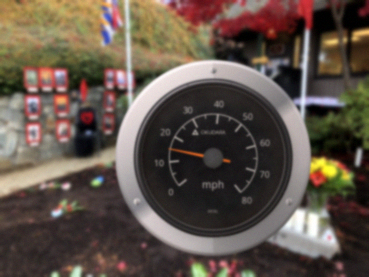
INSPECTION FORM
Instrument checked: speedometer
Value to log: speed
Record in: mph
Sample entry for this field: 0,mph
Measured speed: 15,mph
